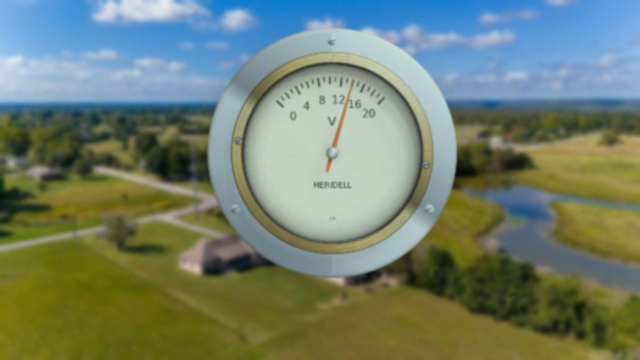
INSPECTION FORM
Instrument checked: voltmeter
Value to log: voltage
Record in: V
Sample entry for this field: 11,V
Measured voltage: 14,V
